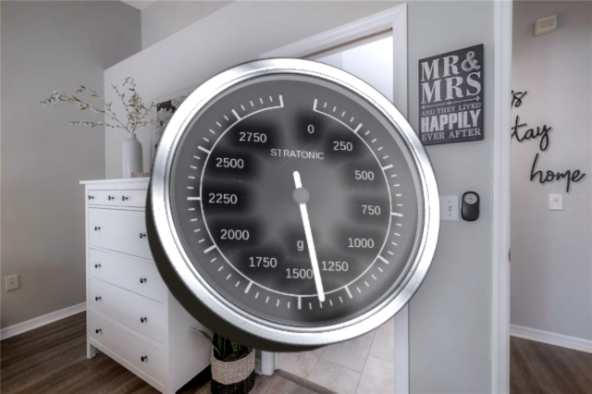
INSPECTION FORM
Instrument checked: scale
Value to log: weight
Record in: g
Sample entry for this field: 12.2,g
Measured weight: 1400,g
